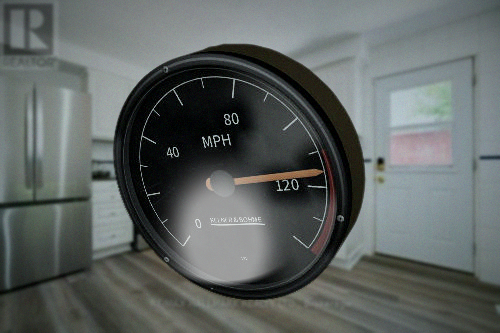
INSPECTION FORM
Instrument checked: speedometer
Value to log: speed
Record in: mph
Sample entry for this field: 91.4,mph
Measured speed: 115,mph
